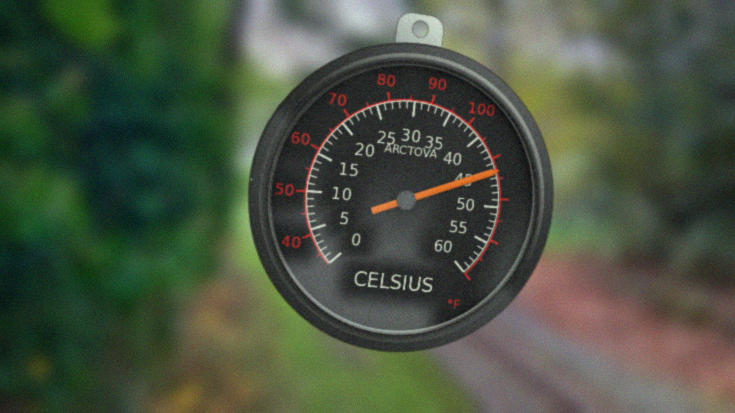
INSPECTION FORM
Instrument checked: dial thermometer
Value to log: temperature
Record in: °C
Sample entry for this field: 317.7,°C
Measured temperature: 45,°C
